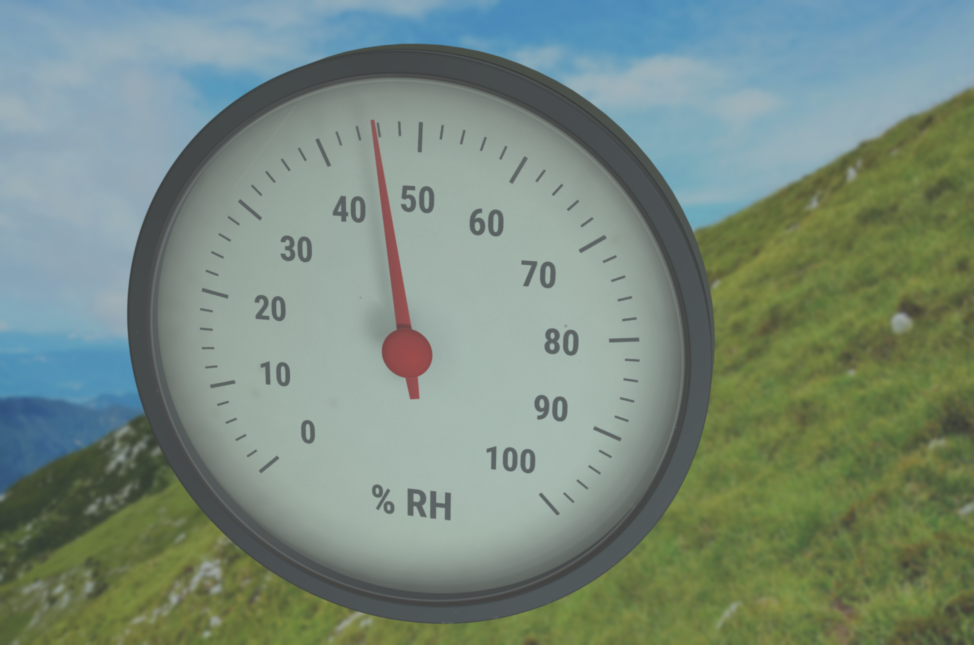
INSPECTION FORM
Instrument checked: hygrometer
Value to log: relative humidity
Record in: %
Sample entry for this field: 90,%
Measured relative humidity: 46,%
